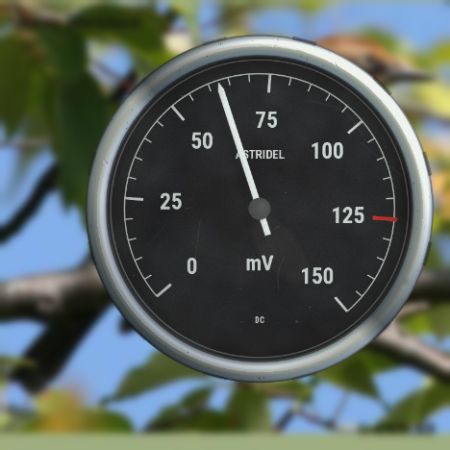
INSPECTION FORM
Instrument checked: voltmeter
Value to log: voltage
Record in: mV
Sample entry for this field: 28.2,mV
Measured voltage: 62.5,mV
